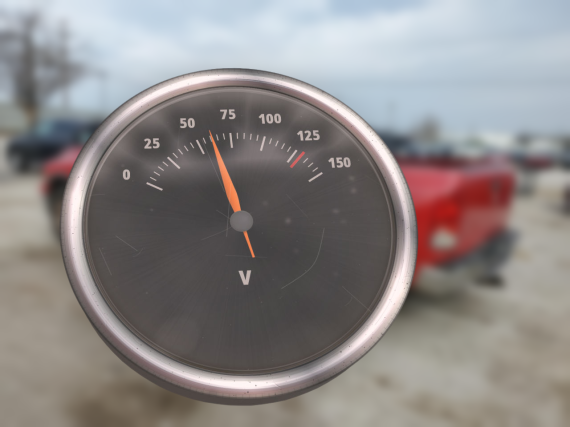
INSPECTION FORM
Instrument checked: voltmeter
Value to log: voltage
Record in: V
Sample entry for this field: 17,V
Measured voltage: 60,V
